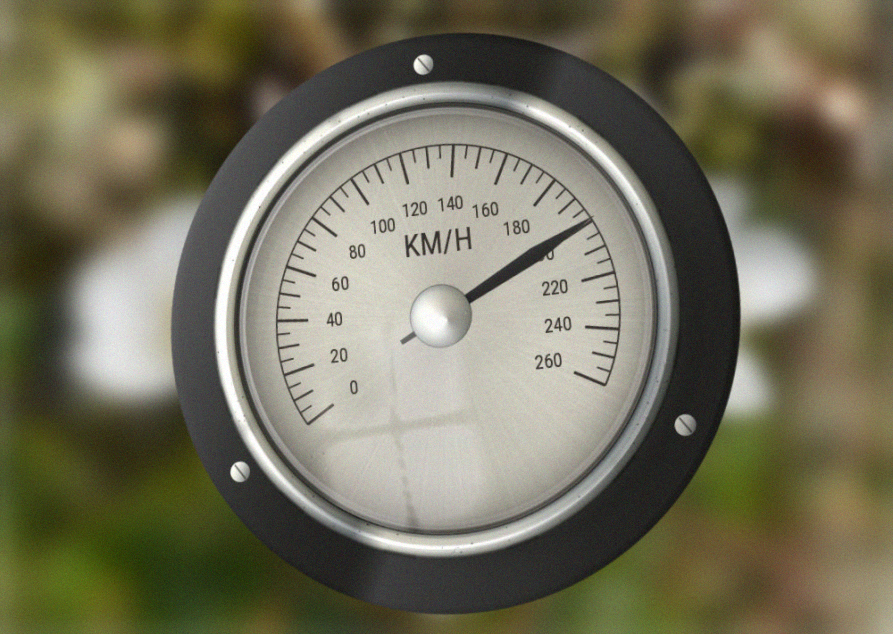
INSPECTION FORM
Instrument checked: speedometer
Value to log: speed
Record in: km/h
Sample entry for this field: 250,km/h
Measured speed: 200,km/h
